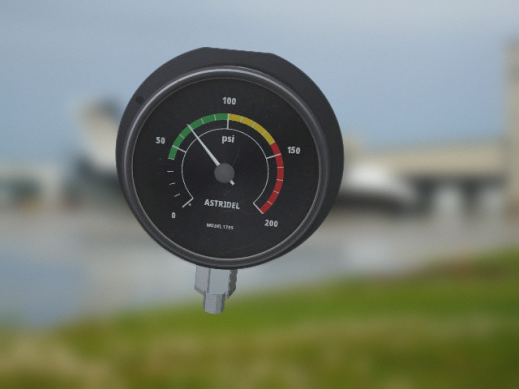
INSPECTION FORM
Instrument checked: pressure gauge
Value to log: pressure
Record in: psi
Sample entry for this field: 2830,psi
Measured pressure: 70,psi
